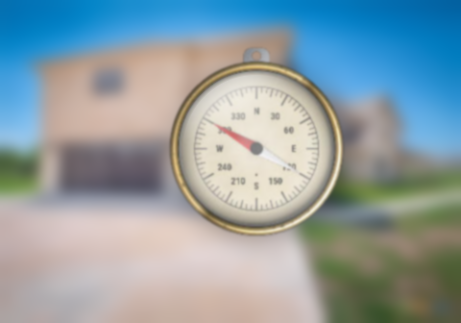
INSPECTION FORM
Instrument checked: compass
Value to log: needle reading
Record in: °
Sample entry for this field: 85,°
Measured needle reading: 300,°
